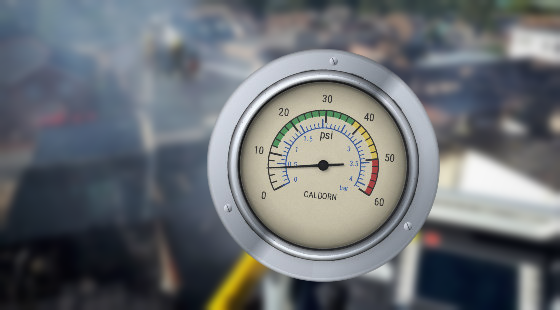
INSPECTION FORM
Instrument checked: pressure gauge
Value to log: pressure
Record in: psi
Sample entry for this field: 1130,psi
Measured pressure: 6,psi
